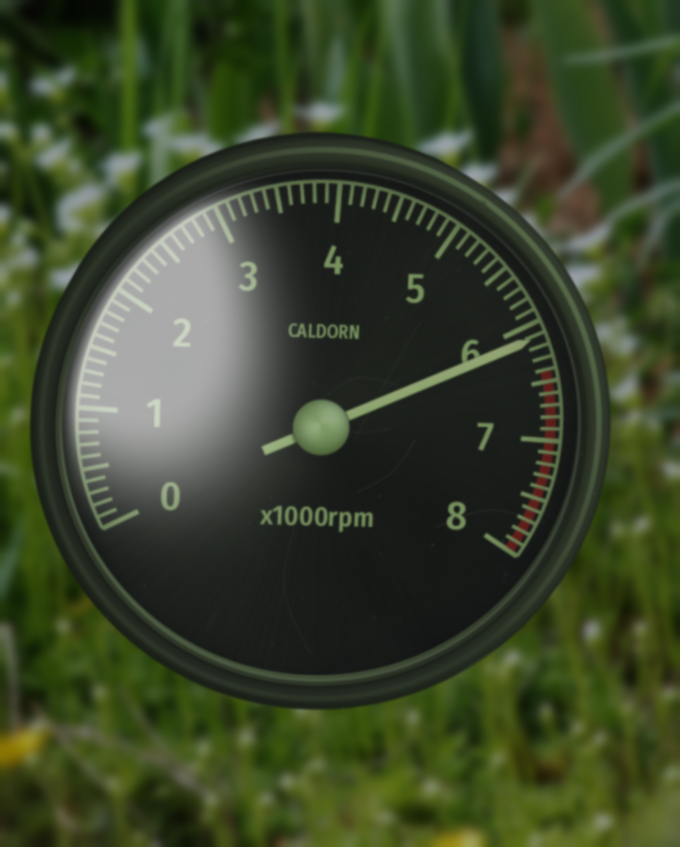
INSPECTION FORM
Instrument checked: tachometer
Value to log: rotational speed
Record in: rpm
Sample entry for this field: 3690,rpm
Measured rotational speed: 6100,rpm
